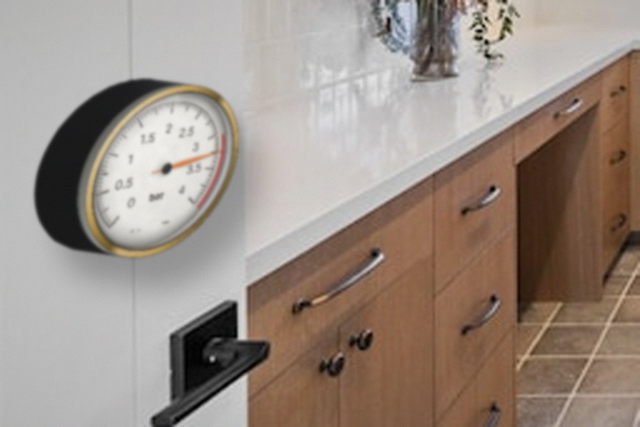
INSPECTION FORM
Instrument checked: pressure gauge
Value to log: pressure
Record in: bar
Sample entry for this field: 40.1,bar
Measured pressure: 3.25,bar
